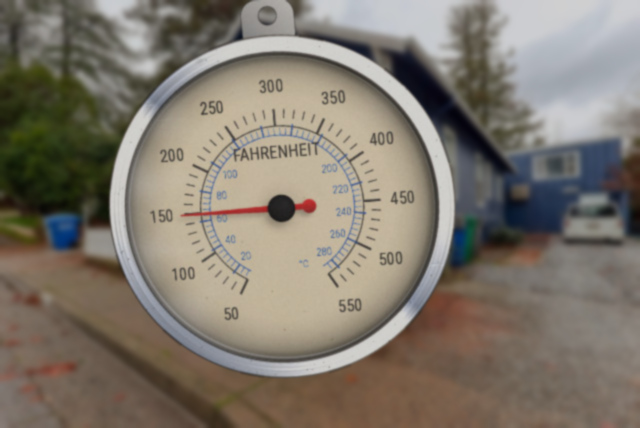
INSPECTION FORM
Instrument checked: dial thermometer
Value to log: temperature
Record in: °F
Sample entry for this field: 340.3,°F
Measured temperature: 150,°F
